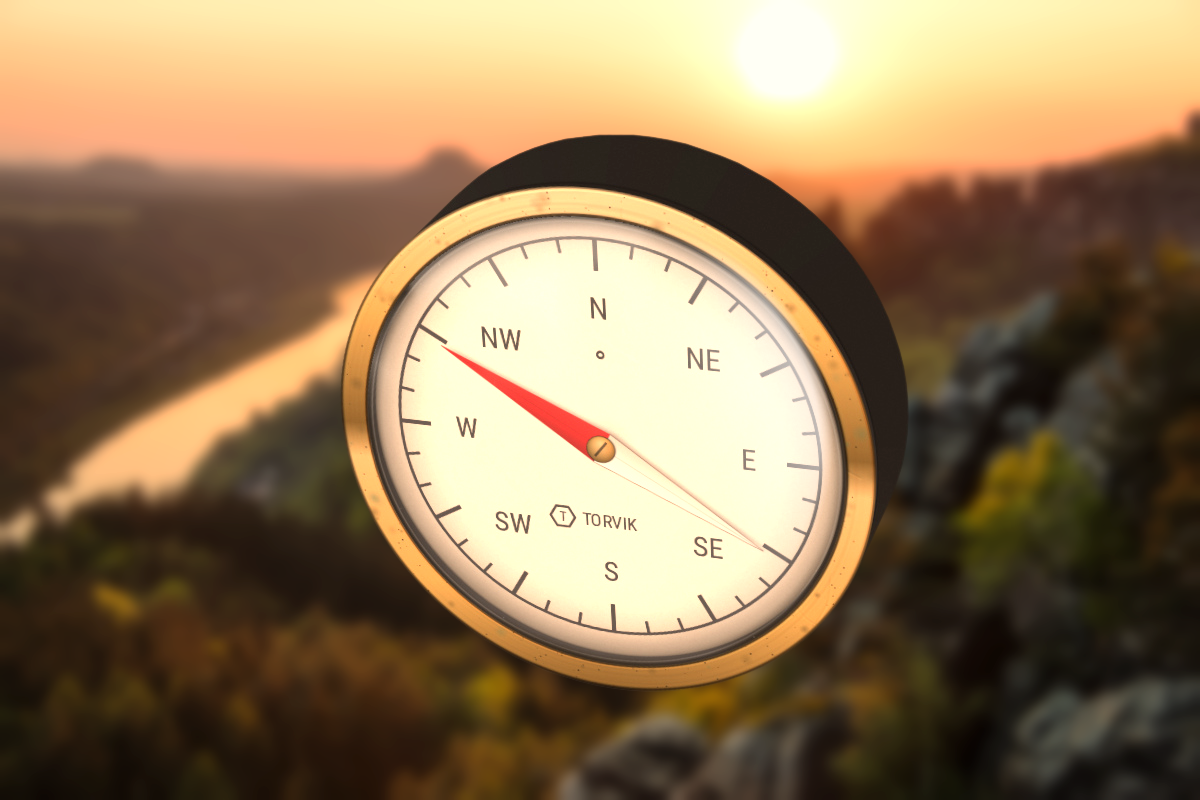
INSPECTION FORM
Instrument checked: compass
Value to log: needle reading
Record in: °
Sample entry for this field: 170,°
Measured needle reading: 300,°
